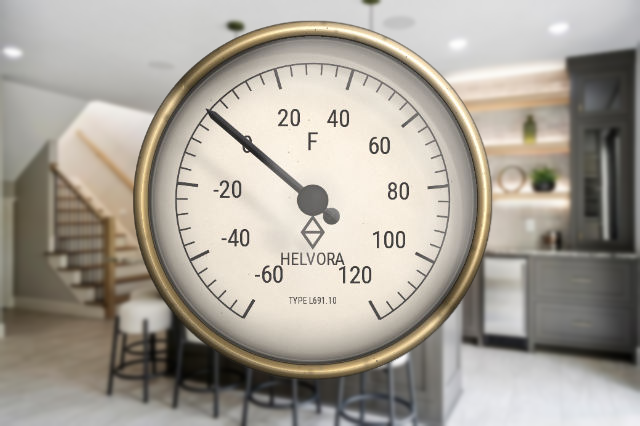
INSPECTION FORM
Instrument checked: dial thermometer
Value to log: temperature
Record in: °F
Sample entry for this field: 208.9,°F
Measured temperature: 0,°F
